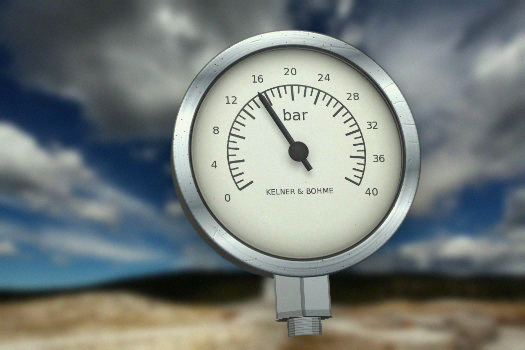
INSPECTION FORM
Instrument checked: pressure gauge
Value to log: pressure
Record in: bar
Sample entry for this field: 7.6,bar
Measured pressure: 15,bar
